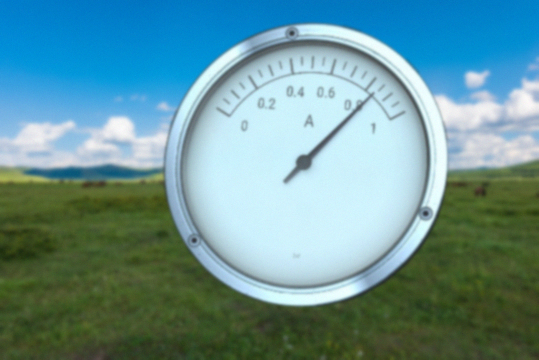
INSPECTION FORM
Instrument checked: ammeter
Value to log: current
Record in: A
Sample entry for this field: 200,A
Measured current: 0.85,A
